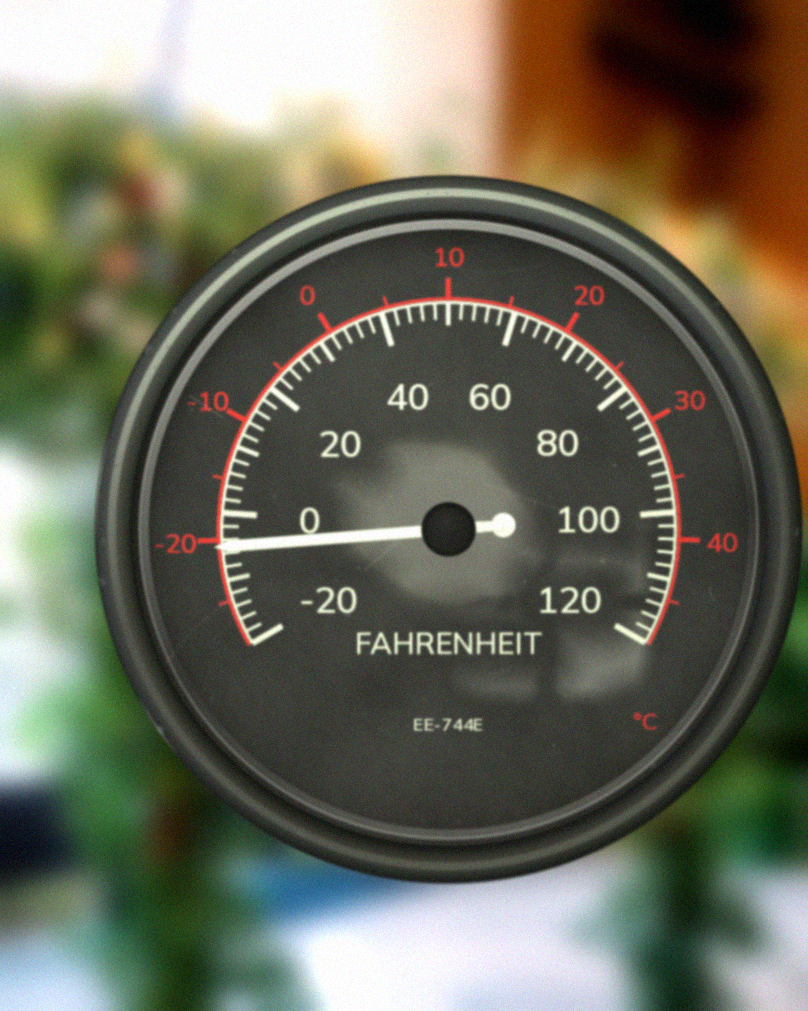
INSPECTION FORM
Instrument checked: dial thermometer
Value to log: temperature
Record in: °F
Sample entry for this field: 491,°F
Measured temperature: -5,°F
